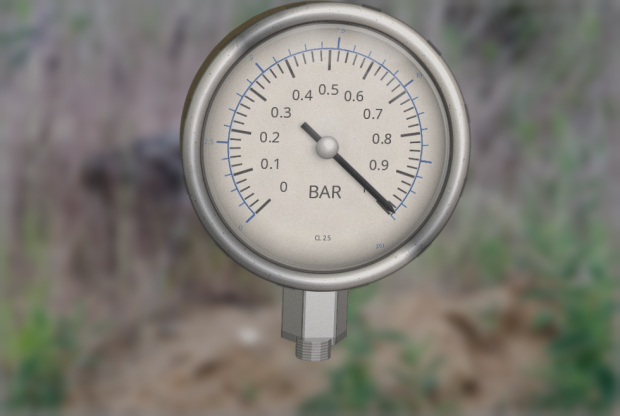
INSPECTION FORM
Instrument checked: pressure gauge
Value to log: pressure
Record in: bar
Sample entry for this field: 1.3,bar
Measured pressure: 0.99,bar
